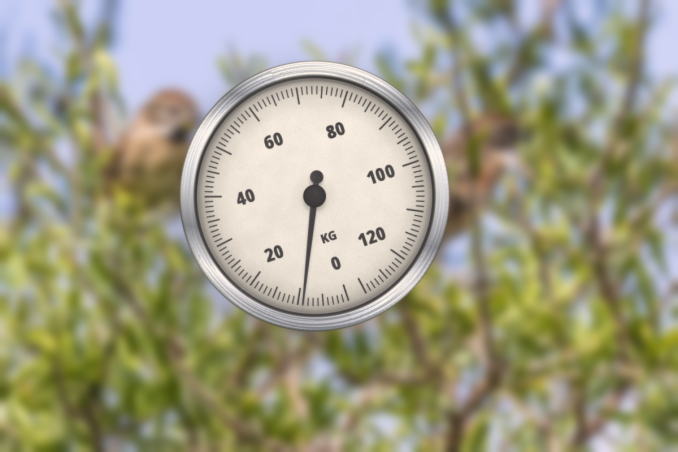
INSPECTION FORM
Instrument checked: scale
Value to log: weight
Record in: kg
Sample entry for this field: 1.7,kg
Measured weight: 9,kg
